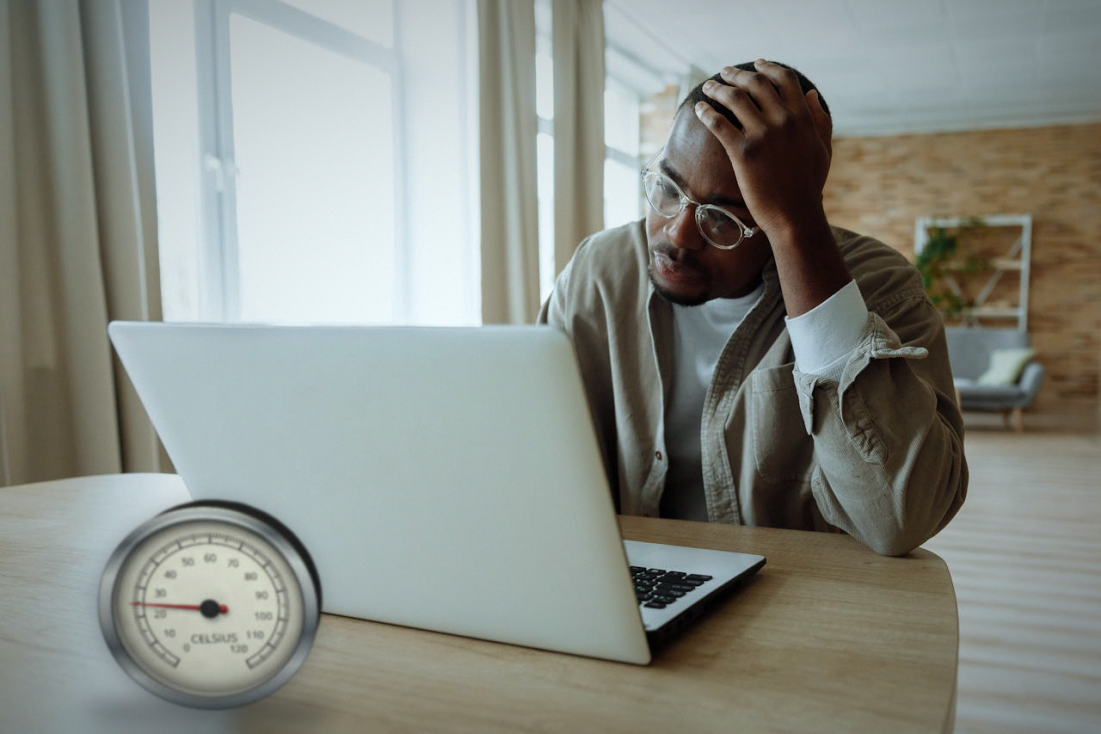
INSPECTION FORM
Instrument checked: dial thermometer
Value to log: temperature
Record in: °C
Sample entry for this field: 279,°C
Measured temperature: 25,°C
